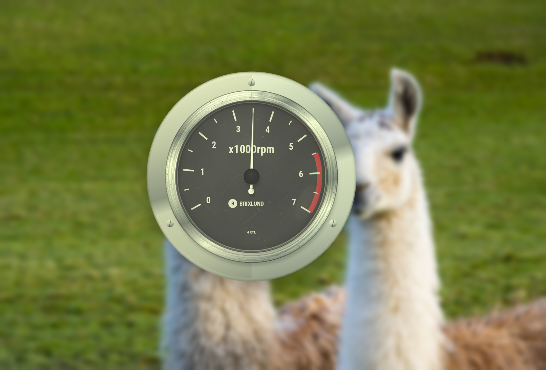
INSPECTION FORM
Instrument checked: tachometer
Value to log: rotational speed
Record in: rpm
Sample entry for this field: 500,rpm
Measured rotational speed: 3500,rpm
